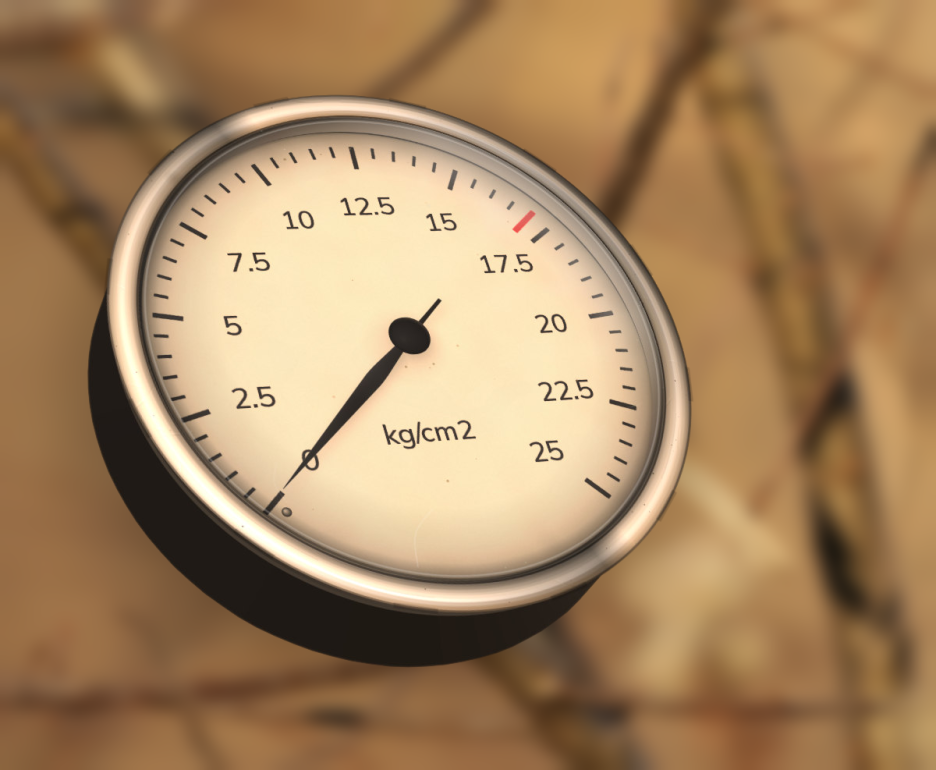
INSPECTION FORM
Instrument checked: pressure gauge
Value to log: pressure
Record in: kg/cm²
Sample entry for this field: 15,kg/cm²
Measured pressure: 0,kg/cm²
